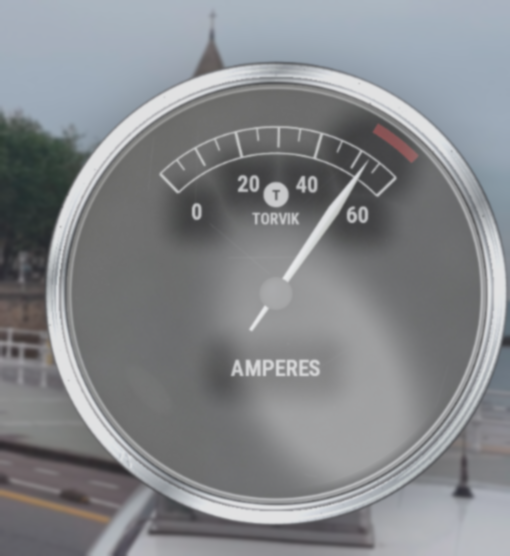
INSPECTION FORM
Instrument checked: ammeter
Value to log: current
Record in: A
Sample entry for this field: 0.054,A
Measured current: 52.5,A
